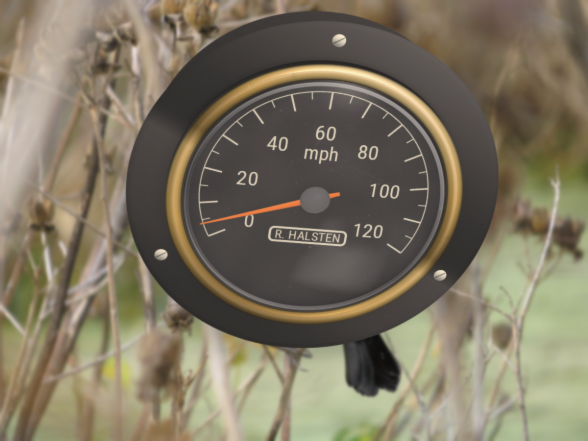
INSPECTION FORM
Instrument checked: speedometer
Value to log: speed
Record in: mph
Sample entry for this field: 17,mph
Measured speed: 5,mph
